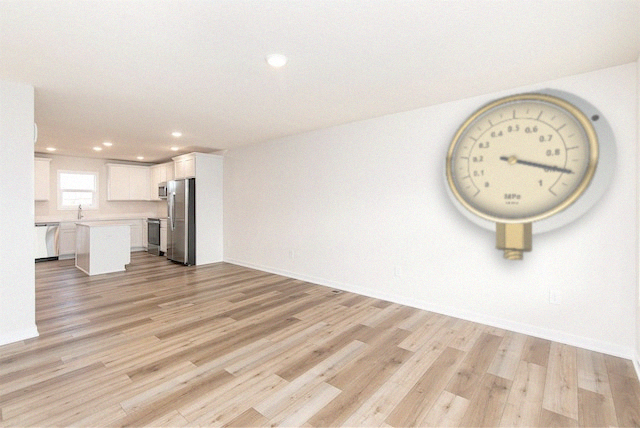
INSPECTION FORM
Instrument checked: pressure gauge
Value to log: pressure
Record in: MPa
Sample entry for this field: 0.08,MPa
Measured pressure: 0.9,MPa
